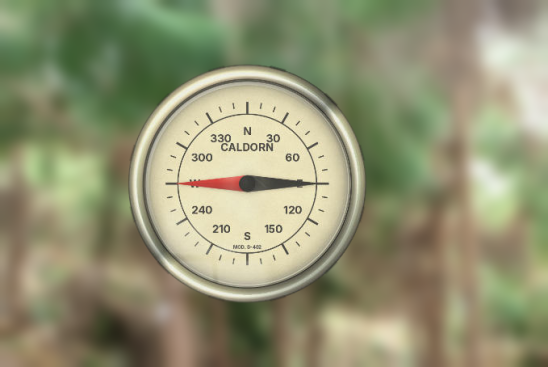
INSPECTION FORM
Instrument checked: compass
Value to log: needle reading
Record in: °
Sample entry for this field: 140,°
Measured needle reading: 270,°
